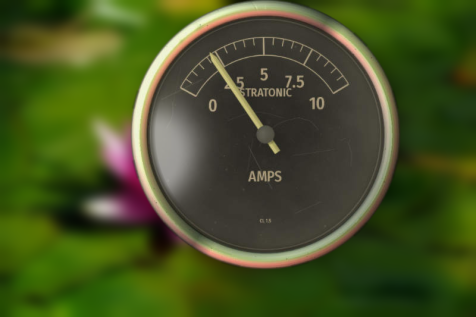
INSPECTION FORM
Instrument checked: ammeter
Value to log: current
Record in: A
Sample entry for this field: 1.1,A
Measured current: 2.25,A
